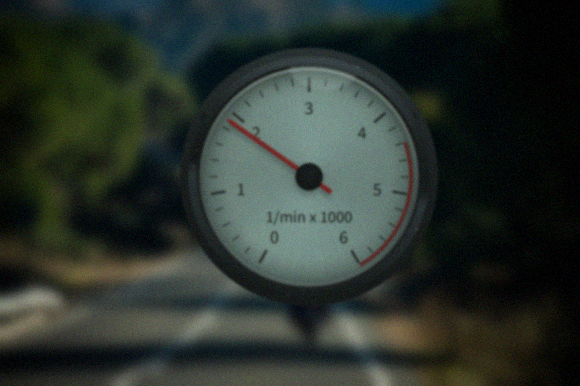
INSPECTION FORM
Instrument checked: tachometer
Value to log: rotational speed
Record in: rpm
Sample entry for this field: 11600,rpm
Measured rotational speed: 1900,rpm
